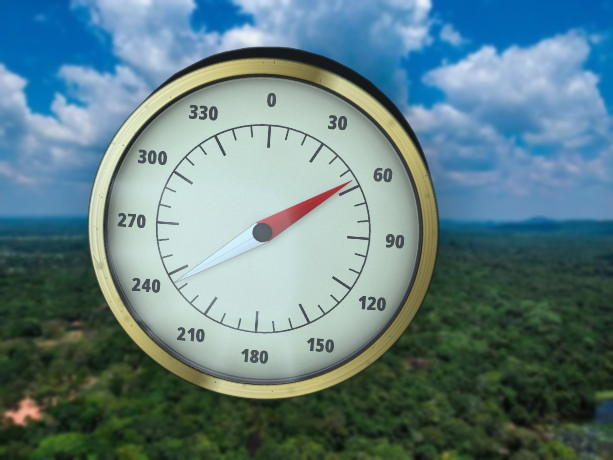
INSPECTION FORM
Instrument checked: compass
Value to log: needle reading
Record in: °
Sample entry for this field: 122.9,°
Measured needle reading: 55,°
